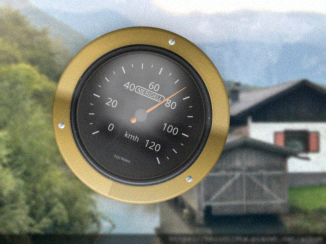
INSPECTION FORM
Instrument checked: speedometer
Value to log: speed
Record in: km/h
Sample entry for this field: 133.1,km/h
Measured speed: 75,km/h
